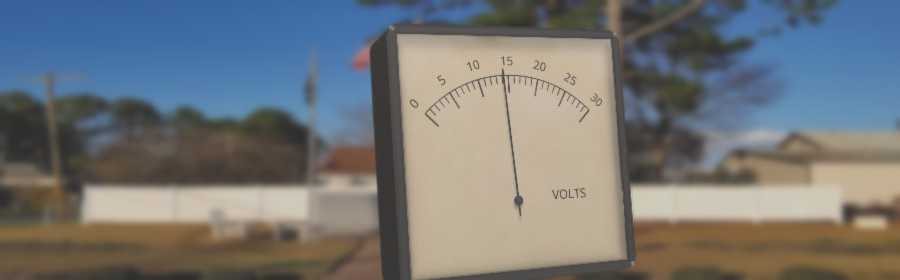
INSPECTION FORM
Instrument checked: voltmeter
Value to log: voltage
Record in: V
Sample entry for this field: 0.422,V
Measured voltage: 14,V
